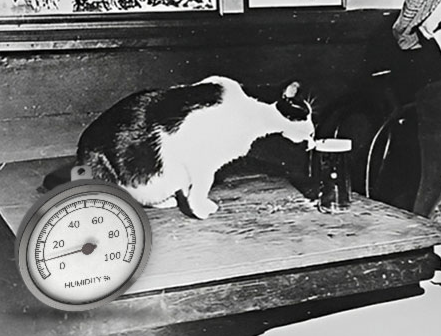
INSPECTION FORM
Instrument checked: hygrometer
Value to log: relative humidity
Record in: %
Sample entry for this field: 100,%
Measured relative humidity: 10,%
